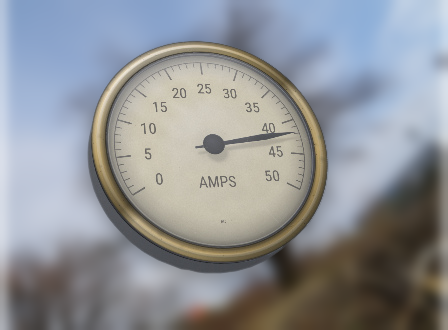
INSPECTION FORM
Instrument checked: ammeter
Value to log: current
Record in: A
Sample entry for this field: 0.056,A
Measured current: 42,A
